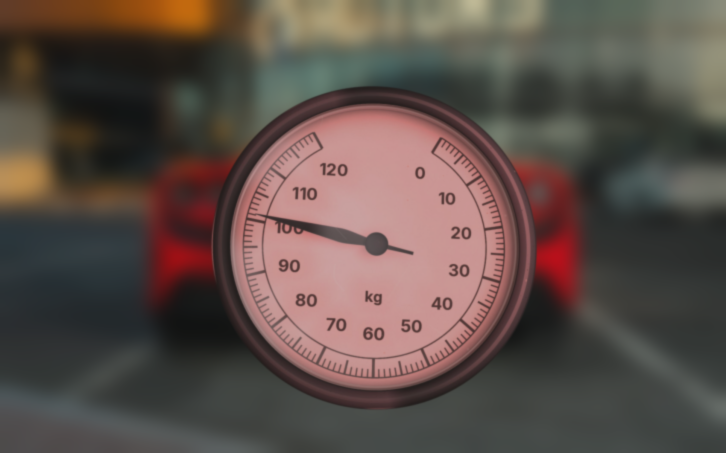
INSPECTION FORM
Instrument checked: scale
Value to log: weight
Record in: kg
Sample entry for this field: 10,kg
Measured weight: 101,kg
